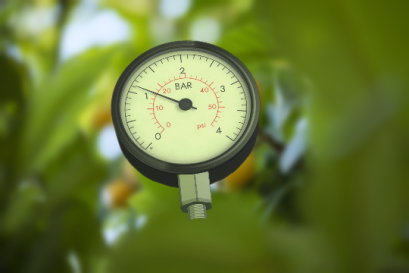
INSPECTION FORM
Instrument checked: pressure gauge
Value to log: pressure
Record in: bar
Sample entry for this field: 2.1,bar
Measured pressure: 1.1,bar
